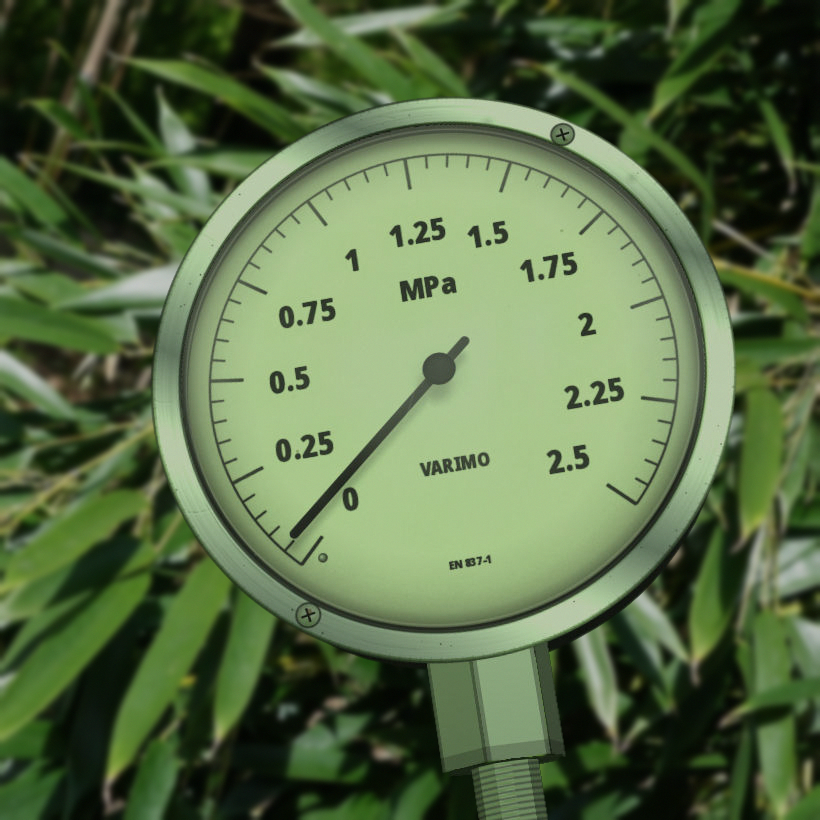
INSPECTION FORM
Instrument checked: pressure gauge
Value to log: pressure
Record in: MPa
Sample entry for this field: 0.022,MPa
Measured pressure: 0.05,MPa
